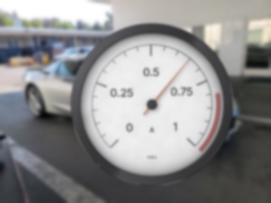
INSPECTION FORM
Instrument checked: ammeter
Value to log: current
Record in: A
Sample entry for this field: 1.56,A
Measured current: 0.65,A
